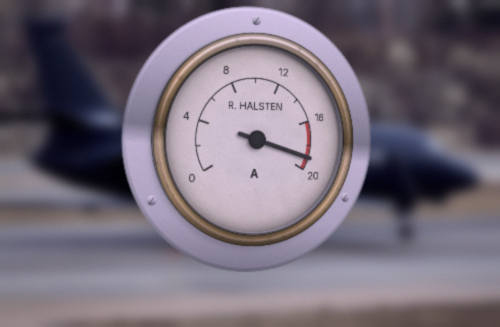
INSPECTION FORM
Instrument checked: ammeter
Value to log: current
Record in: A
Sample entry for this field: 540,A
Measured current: 19,A
